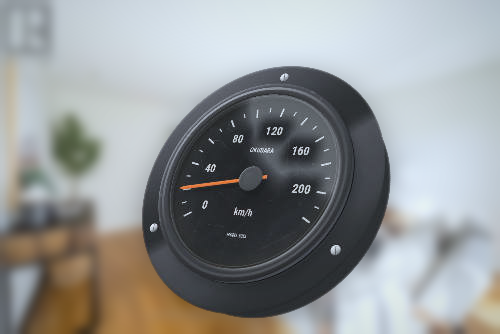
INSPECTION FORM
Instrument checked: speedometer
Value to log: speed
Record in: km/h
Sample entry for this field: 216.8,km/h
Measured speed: 20,km/h
